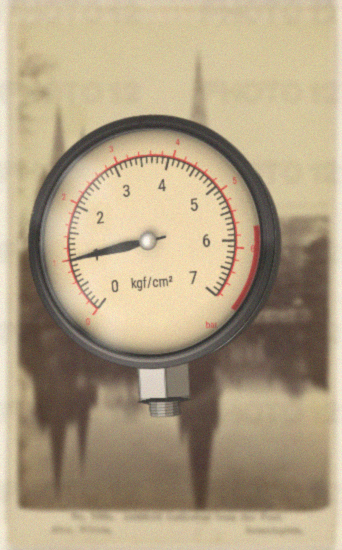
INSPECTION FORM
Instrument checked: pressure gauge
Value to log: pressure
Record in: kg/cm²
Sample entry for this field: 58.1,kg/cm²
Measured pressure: 1,kg/cm²
